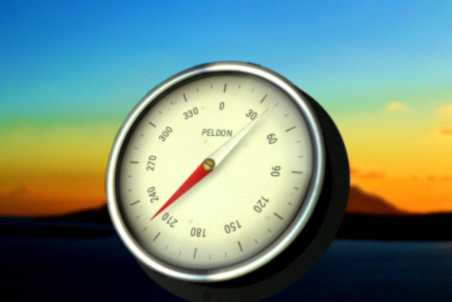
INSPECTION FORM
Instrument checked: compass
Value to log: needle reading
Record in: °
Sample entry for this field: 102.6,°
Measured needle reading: 220,°
